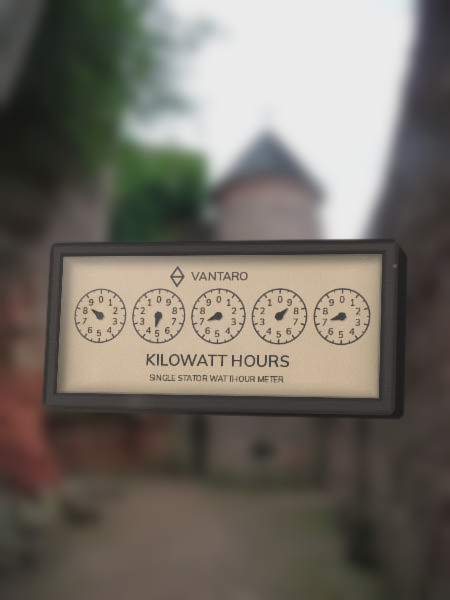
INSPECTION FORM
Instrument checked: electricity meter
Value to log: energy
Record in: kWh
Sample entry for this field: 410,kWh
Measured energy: 84687,kWh
